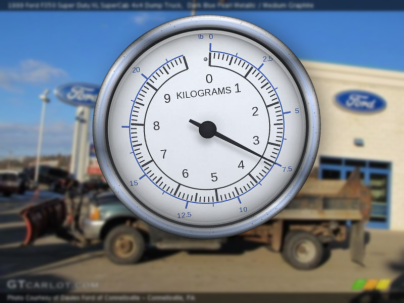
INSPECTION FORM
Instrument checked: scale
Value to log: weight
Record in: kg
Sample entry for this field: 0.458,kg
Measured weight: 3.4,kg
